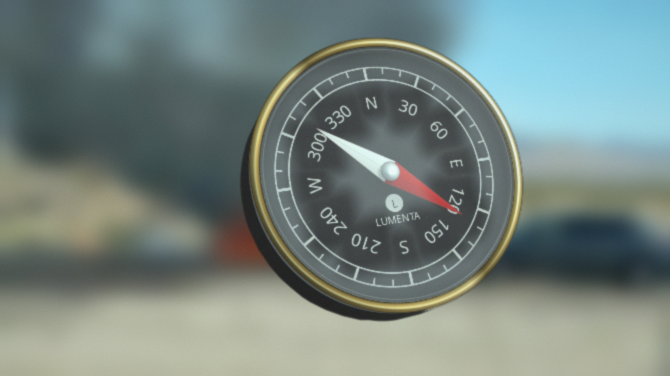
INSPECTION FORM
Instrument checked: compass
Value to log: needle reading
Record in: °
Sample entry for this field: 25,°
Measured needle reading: 130,°
